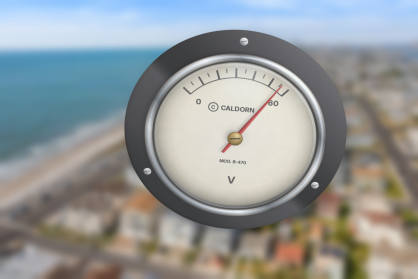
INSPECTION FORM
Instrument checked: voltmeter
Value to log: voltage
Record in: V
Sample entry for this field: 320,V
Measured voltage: 55,V
